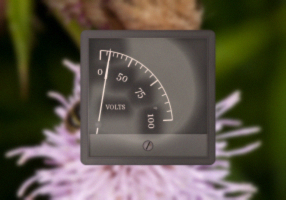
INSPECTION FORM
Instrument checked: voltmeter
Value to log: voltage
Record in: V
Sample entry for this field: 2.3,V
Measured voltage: 25,V
